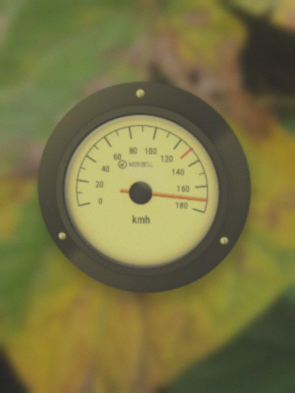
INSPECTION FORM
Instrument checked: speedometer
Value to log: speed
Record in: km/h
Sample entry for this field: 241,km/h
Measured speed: 170,km/h
